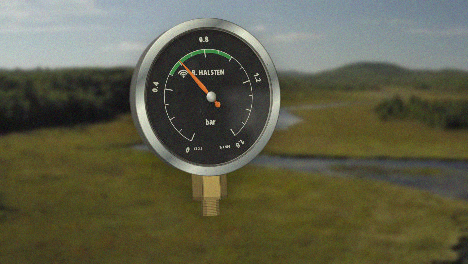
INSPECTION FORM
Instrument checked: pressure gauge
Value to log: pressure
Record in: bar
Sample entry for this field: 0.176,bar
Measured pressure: 0.6,bar
